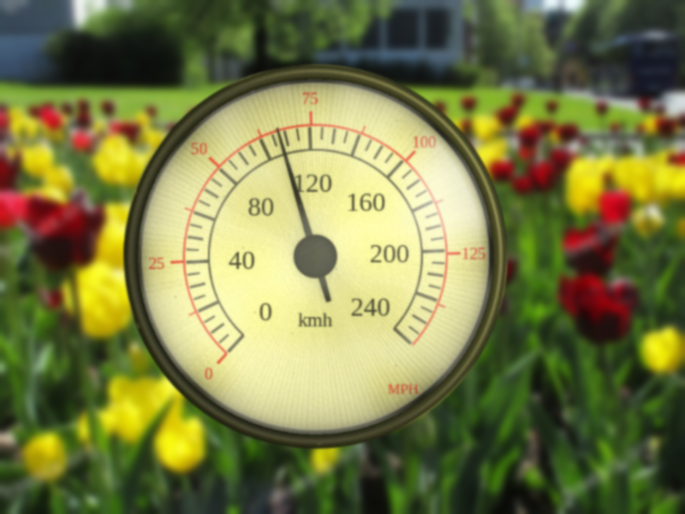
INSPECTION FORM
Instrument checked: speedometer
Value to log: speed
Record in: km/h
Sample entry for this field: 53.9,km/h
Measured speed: 107.5,km/h
